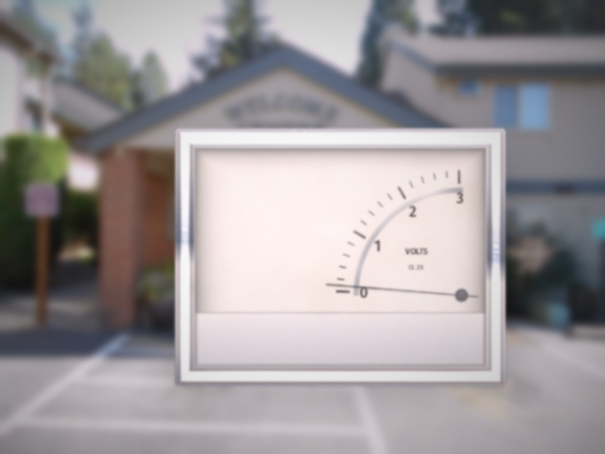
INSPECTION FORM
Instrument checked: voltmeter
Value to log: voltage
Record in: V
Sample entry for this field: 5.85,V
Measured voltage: 0.1,V
